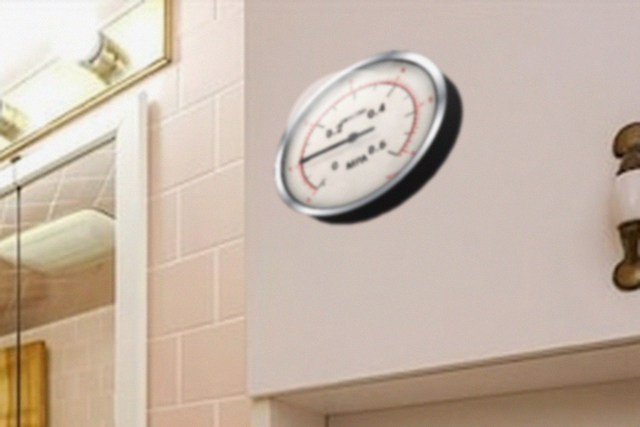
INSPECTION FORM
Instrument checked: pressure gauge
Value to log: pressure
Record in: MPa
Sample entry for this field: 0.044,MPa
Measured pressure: 0.1,MPa
